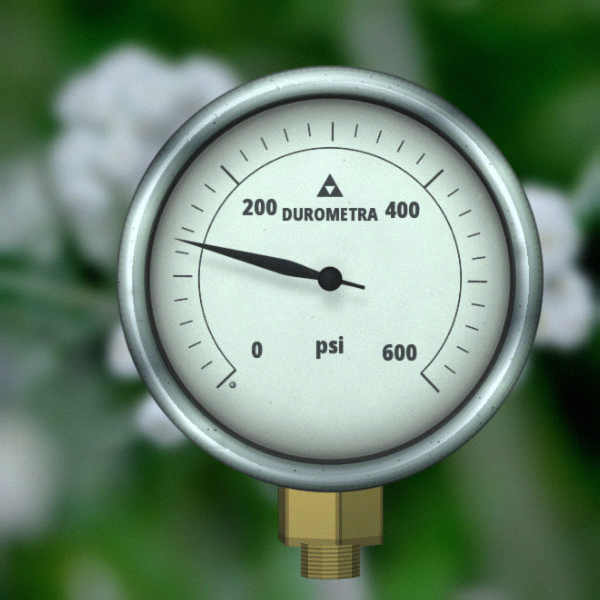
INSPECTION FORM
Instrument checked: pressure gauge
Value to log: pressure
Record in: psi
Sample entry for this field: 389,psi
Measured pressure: 130,psi
